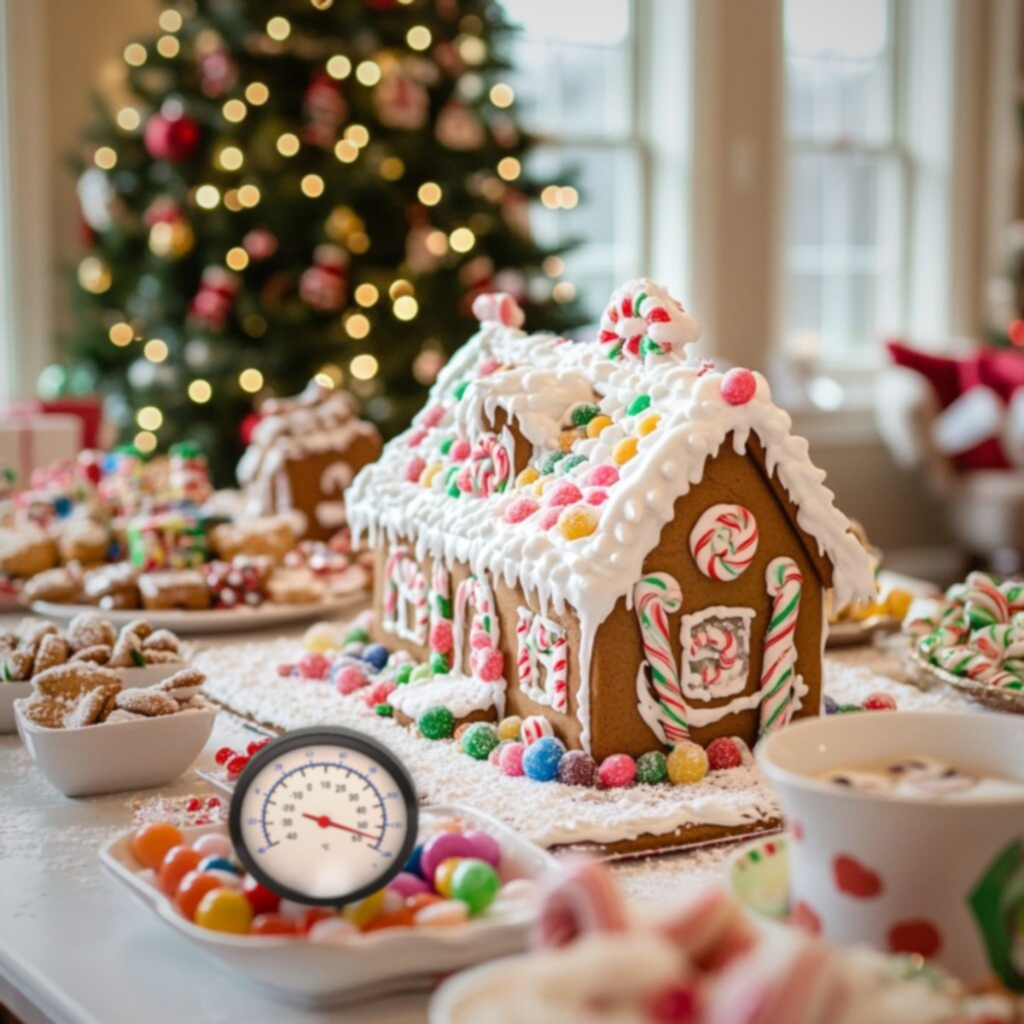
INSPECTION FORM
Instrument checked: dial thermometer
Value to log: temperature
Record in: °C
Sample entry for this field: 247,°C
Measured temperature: 55,°C
